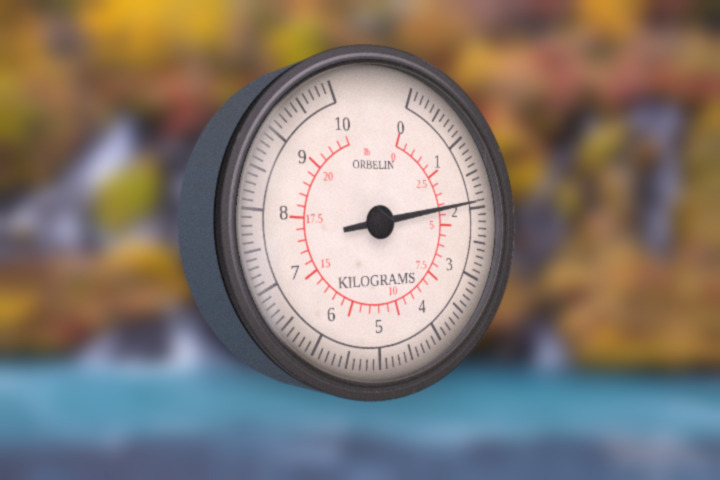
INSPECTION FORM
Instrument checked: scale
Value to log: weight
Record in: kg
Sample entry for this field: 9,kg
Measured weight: 1.9,kg
